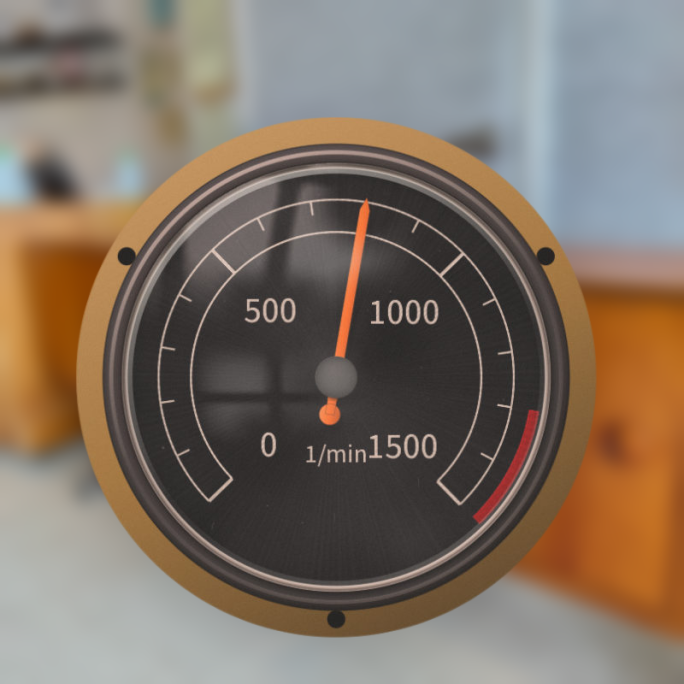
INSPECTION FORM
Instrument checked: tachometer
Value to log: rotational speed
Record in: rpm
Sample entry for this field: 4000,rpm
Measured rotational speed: 800,rpm
